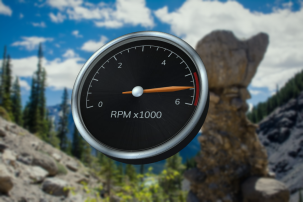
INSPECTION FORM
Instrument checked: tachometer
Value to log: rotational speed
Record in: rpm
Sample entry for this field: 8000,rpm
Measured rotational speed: 5500,rpm
